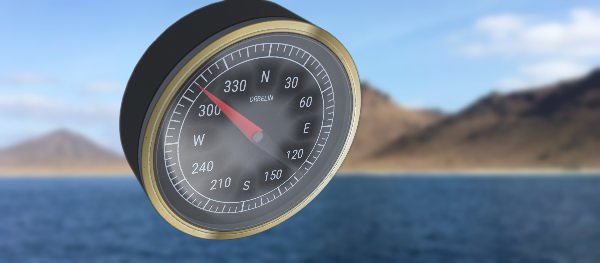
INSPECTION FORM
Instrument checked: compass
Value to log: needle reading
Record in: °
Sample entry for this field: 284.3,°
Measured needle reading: 310,°
